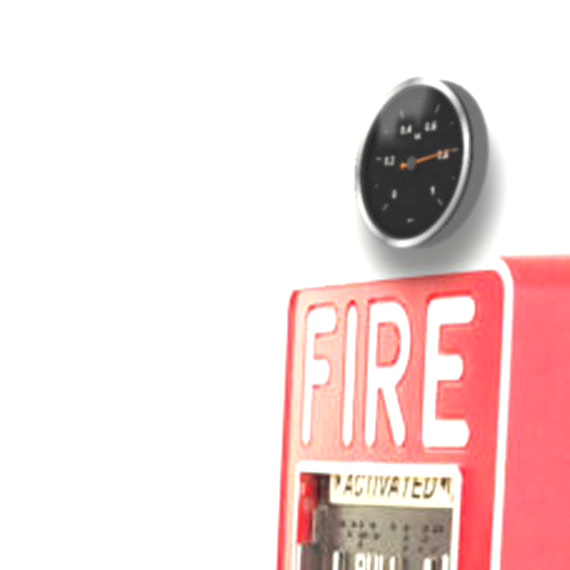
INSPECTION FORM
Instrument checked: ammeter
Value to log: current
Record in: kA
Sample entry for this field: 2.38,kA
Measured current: 0.8,kA
